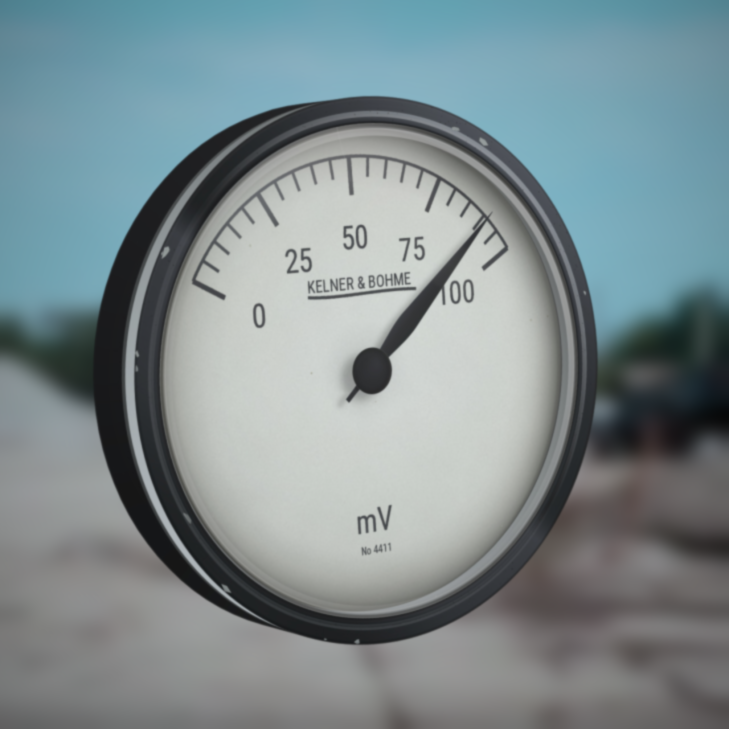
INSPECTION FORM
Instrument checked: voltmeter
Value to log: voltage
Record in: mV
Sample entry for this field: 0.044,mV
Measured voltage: 90,mV
